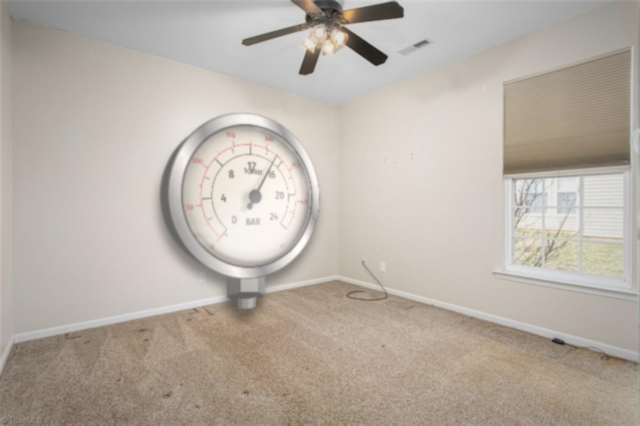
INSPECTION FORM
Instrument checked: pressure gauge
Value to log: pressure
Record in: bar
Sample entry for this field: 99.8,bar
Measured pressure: 15,bar
